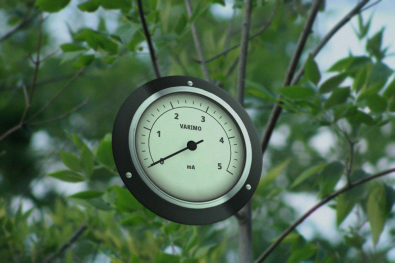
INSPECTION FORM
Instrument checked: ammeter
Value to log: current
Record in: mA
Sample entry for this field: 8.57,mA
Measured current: 0,mA
